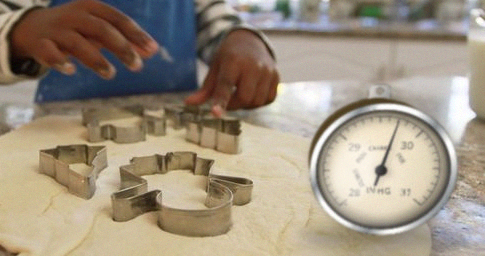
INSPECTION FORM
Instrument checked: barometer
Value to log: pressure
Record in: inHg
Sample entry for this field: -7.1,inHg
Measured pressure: 29.7,inHg
